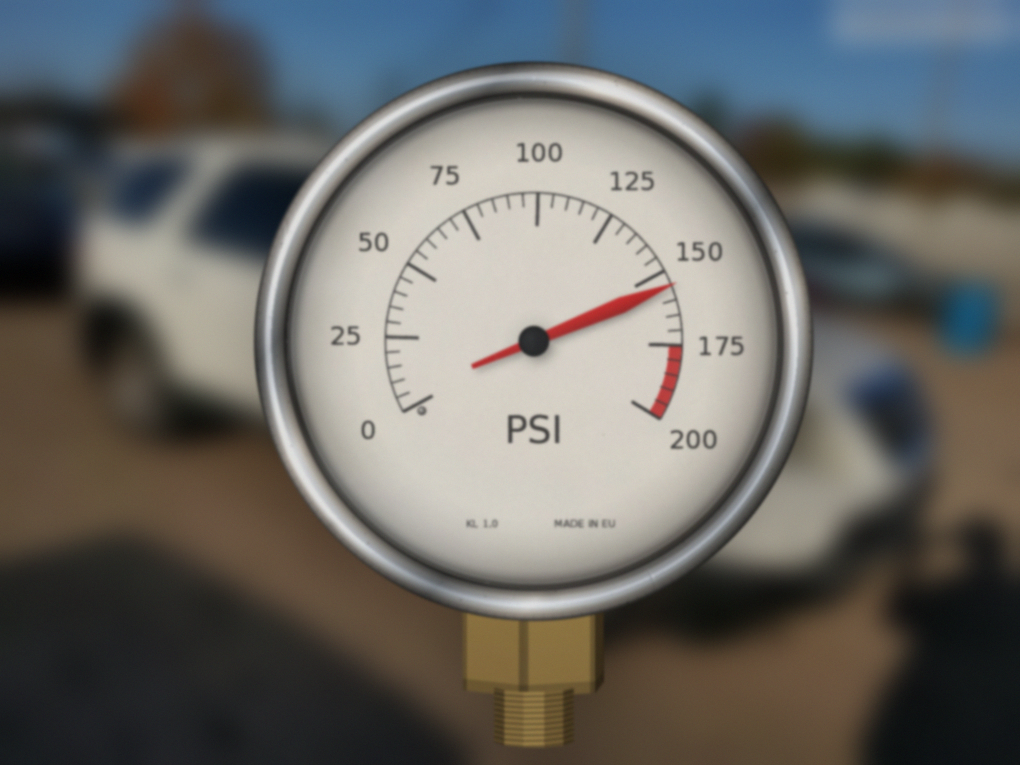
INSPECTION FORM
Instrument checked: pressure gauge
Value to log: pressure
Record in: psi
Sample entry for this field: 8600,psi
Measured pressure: 155,psi
